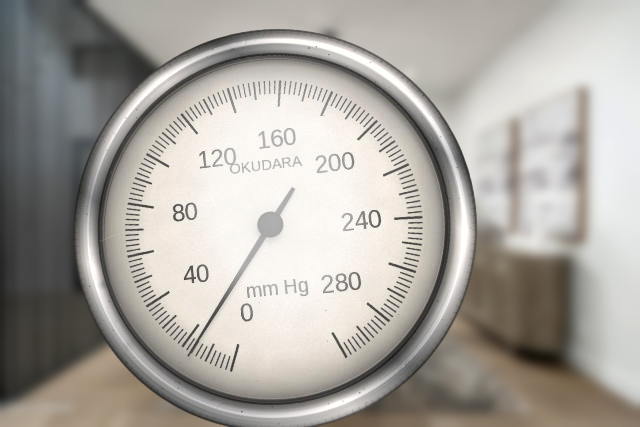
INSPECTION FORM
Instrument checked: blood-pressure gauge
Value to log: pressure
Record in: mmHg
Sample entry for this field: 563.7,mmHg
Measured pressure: 16,mmHg
